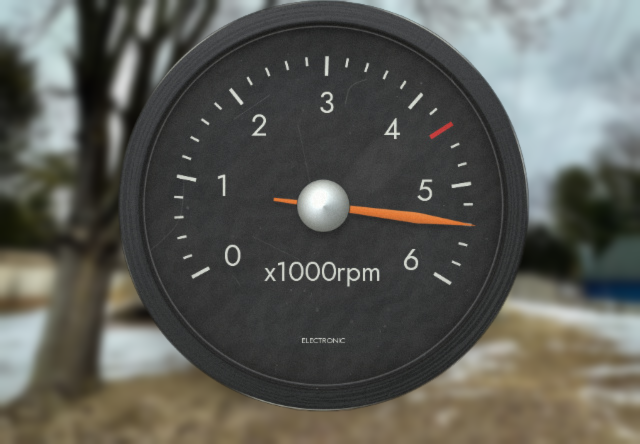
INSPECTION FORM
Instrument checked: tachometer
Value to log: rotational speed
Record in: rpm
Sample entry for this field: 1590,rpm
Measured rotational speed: 5400,rpm
